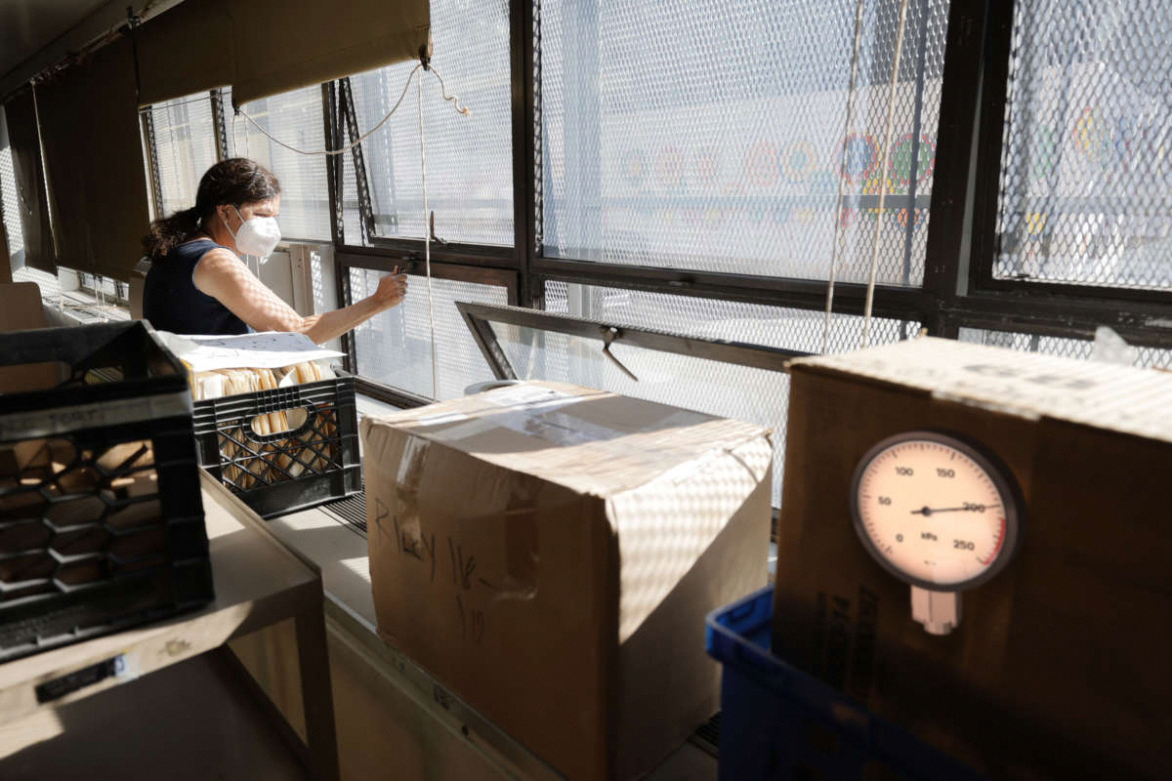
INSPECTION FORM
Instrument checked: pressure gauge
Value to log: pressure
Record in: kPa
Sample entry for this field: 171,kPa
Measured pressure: 200,kPa
